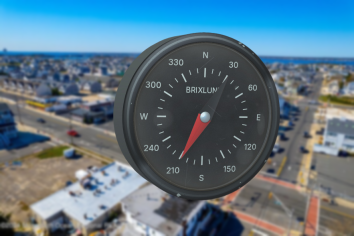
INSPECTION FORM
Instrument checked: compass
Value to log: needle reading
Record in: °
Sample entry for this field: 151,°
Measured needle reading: 210,°
